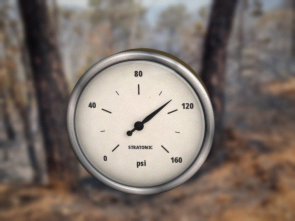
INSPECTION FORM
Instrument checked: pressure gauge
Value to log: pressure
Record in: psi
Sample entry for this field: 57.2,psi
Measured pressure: 110,psi
